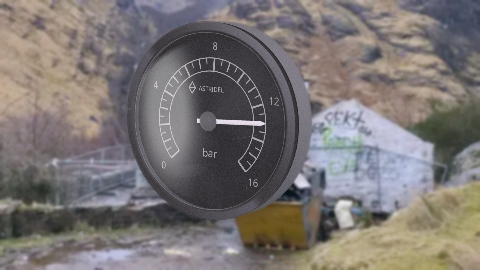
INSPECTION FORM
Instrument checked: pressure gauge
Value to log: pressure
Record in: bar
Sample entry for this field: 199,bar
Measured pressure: 13,bar
